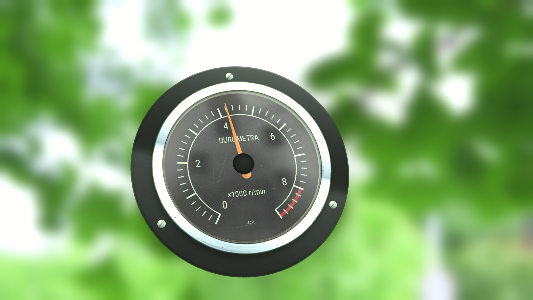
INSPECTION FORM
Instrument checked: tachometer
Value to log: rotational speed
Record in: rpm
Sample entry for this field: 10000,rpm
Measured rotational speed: 4200,rpm
